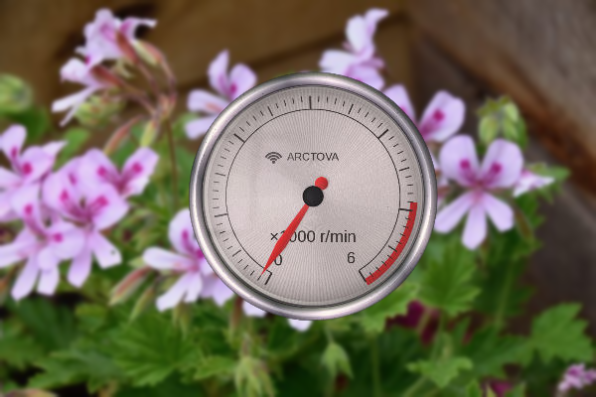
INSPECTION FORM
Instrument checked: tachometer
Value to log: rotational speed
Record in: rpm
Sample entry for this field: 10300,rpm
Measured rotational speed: 100,rpm
